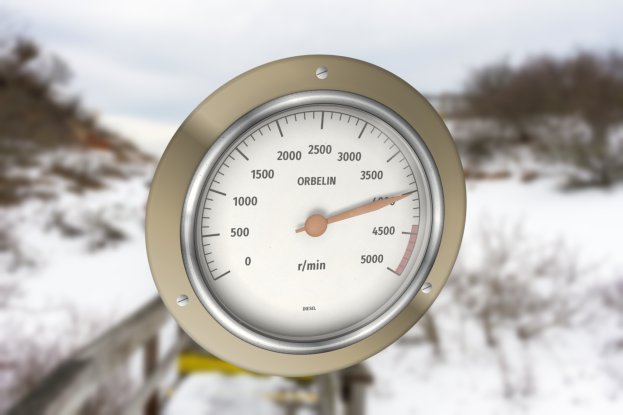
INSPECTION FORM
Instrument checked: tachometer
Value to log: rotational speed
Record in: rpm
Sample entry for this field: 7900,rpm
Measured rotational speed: 4000,rpm
